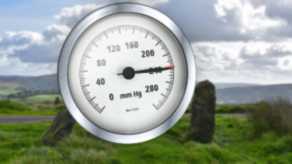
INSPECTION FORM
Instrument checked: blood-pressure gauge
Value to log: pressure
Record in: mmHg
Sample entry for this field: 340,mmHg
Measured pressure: 240,mmHg
